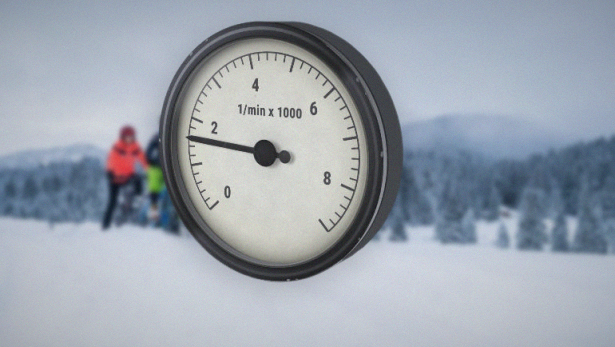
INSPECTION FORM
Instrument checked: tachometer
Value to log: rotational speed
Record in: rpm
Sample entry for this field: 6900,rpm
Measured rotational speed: 1600,rpm
